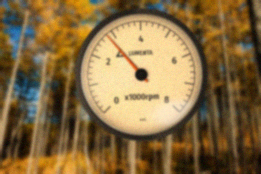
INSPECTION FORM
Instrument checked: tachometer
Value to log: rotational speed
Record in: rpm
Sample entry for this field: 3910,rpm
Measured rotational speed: 2800,rpm
